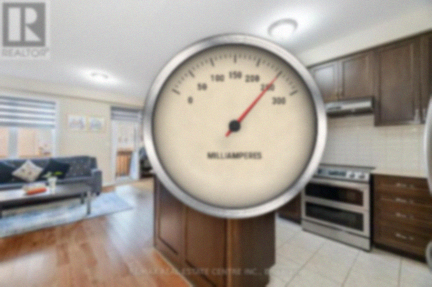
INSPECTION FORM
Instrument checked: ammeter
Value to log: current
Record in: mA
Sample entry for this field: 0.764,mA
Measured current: 250,mA
